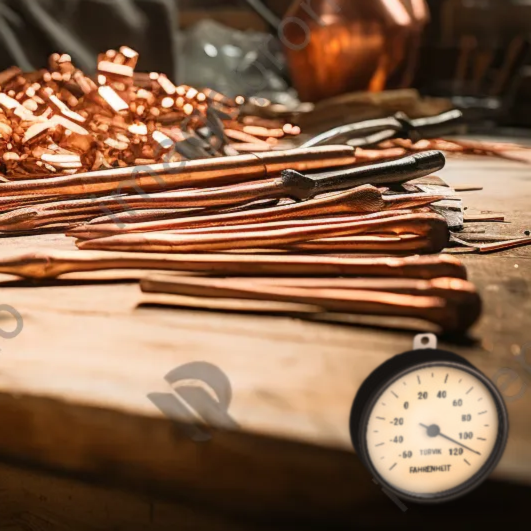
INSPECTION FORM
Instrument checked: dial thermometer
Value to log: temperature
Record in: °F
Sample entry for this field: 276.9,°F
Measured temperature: 110,°F
